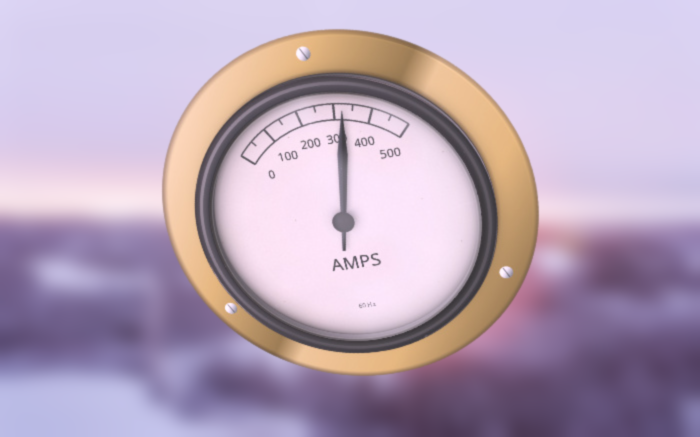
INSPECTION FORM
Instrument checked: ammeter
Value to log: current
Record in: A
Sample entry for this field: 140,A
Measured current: 325,A
